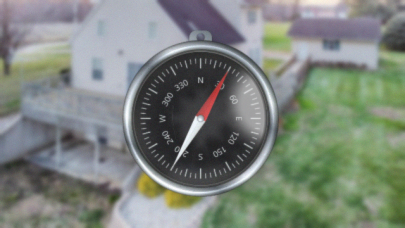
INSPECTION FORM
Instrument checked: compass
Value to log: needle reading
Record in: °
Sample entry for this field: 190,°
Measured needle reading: 30,°
